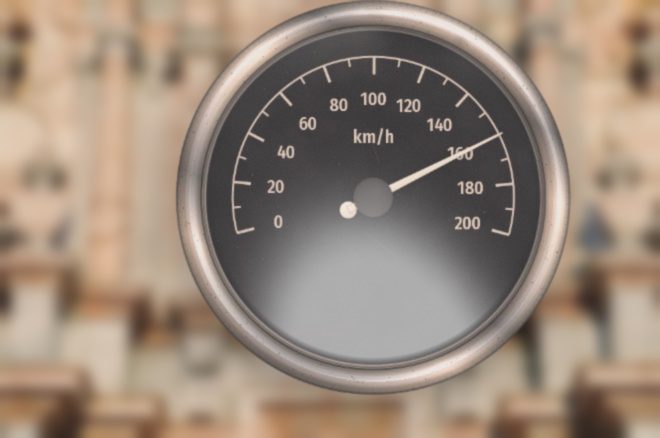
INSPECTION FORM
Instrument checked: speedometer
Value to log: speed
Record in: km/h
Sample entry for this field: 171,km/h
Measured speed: 160,km/h
